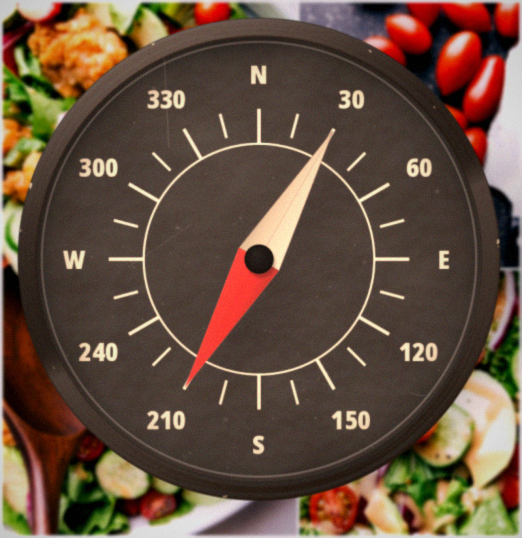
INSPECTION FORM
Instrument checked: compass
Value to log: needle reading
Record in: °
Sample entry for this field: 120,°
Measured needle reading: 210,°
